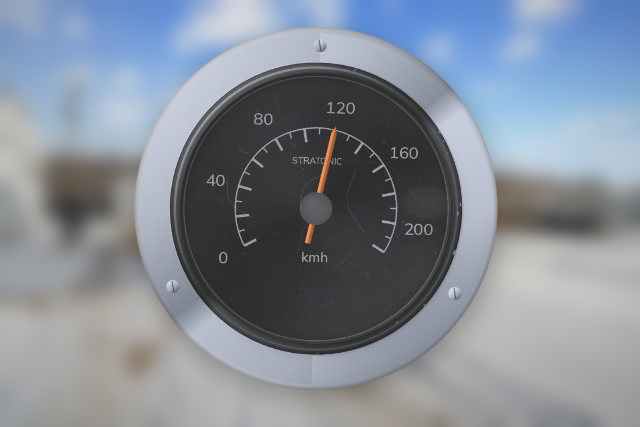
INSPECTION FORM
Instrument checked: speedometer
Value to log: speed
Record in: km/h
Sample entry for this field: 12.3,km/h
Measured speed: 120,km/h
